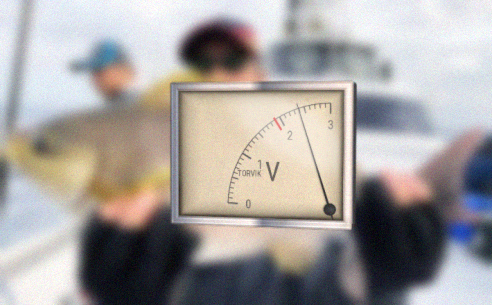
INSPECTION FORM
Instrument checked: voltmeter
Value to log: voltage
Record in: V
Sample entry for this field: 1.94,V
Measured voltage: 2.4,V
